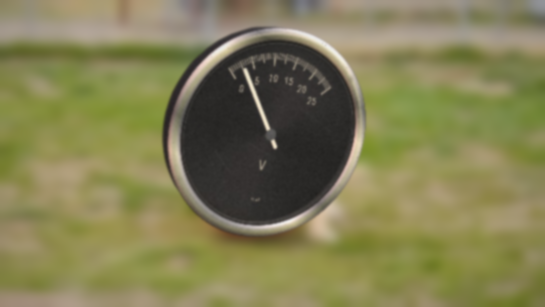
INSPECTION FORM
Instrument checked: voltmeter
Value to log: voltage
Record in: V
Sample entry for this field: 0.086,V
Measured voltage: 2.5,V
